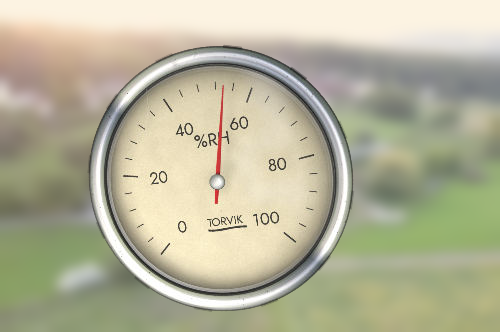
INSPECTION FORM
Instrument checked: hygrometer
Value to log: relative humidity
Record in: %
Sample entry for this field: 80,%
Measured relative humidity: 54,%
